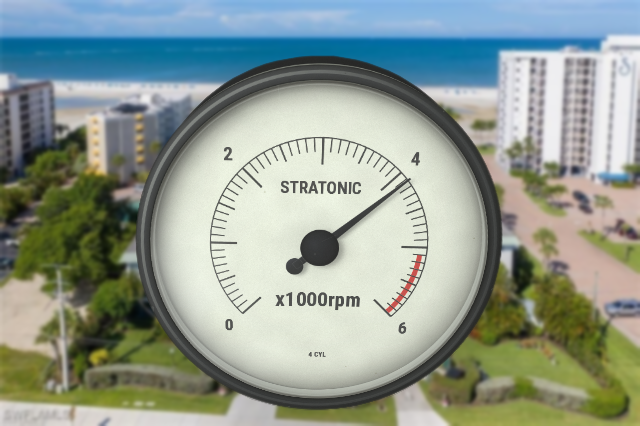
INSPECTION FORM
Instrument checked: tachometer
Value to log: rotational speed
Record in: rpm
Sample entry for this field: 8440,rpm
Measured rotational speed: 4100,rpm
